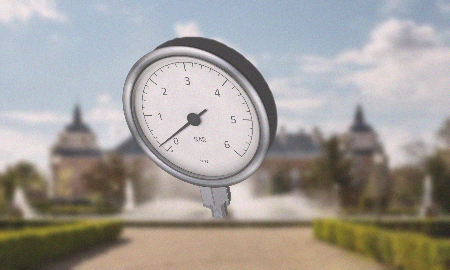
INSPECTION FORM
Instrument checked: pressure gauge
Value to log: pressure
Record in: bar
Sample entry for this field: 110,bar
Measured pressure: 0.2,bar
